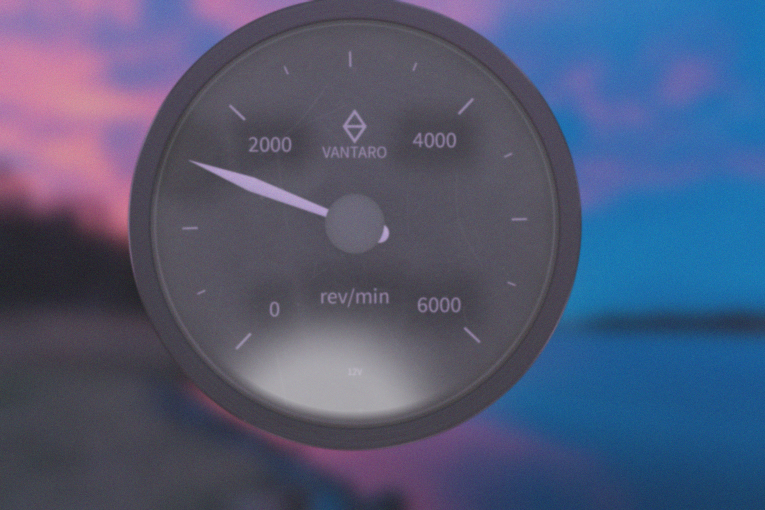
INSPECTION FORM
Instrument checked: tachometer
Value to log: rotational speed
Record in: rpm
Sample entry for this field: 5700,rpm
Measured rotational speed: 1500,rpm
